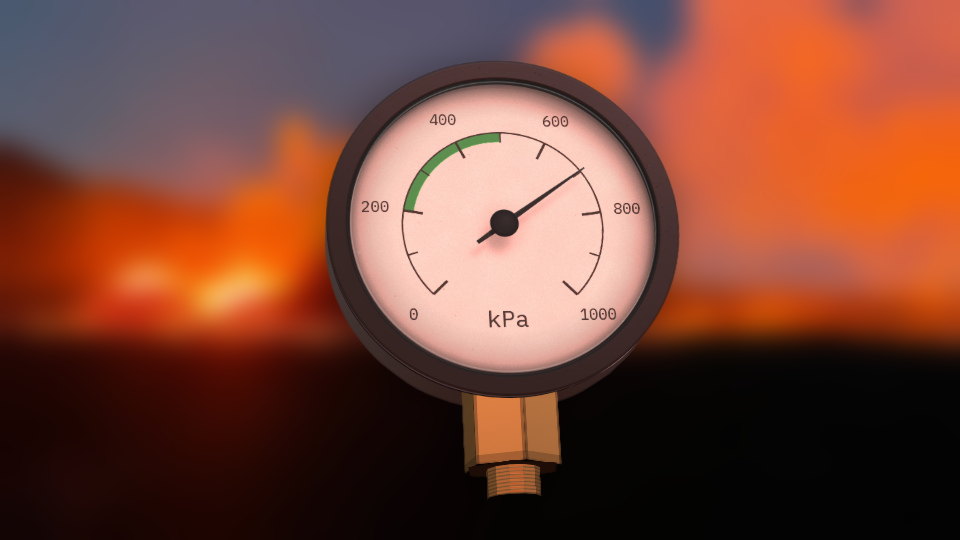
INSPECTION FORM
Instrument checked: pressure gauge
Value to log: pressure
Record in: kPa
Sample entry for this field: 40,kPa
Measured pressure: 700,kPa
